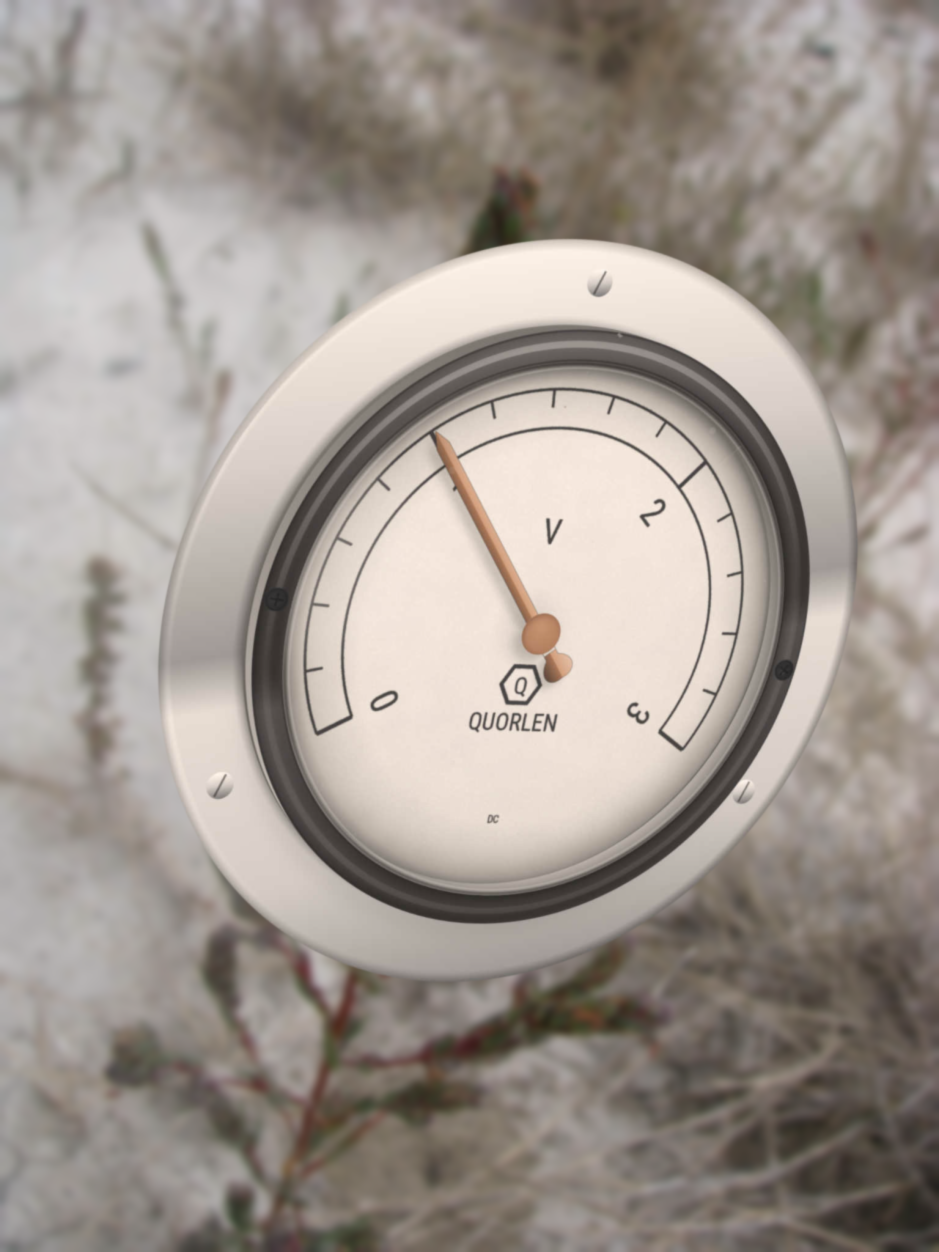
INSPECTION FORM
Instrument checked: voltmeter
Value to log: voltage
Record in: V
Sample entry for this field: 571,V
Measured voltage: 1,V
